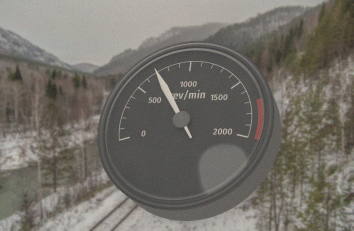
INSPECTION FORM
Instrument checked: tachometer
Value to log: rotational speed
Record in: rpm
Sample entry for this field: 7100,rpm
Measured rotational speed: 700,rpm
